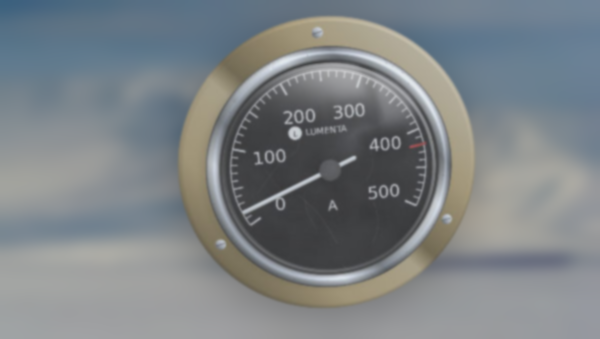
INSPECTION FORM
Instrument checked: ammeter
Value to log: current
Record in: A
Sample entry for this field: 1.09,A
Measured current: 20,A
